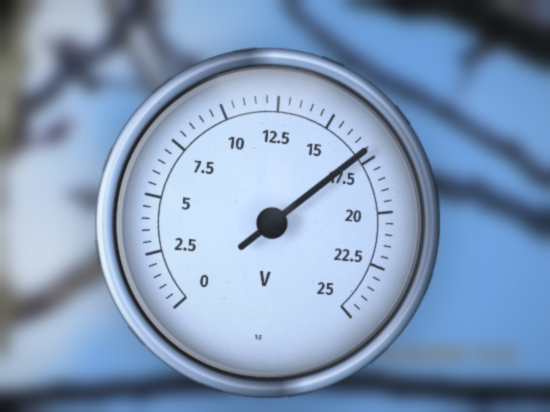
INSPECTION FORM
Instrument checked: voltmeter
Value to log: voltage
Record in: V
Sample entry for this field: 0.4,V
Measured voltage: 17,V
